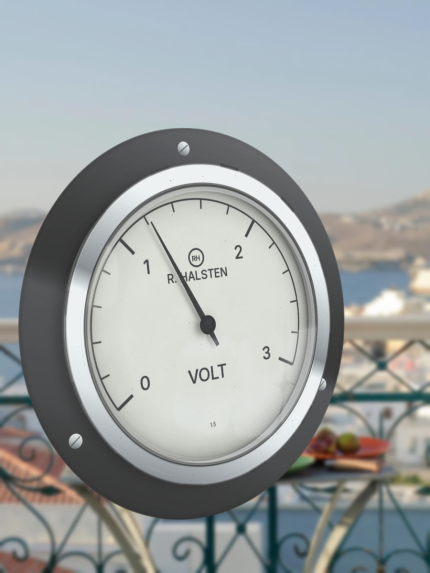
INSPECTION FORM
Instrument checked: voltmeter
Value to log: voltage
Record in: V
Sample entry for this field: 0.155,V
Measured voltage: 1.2,V
